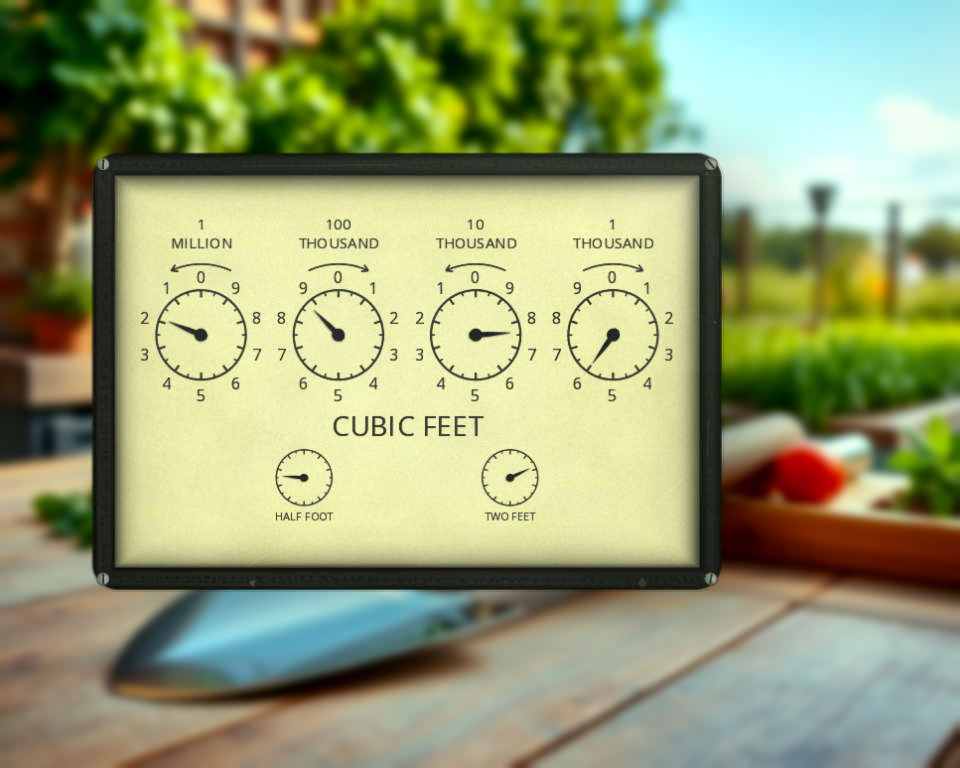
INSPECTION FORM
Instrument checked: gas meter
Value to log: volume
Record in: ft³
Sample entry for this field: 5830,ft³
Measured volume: 187600,ft³
